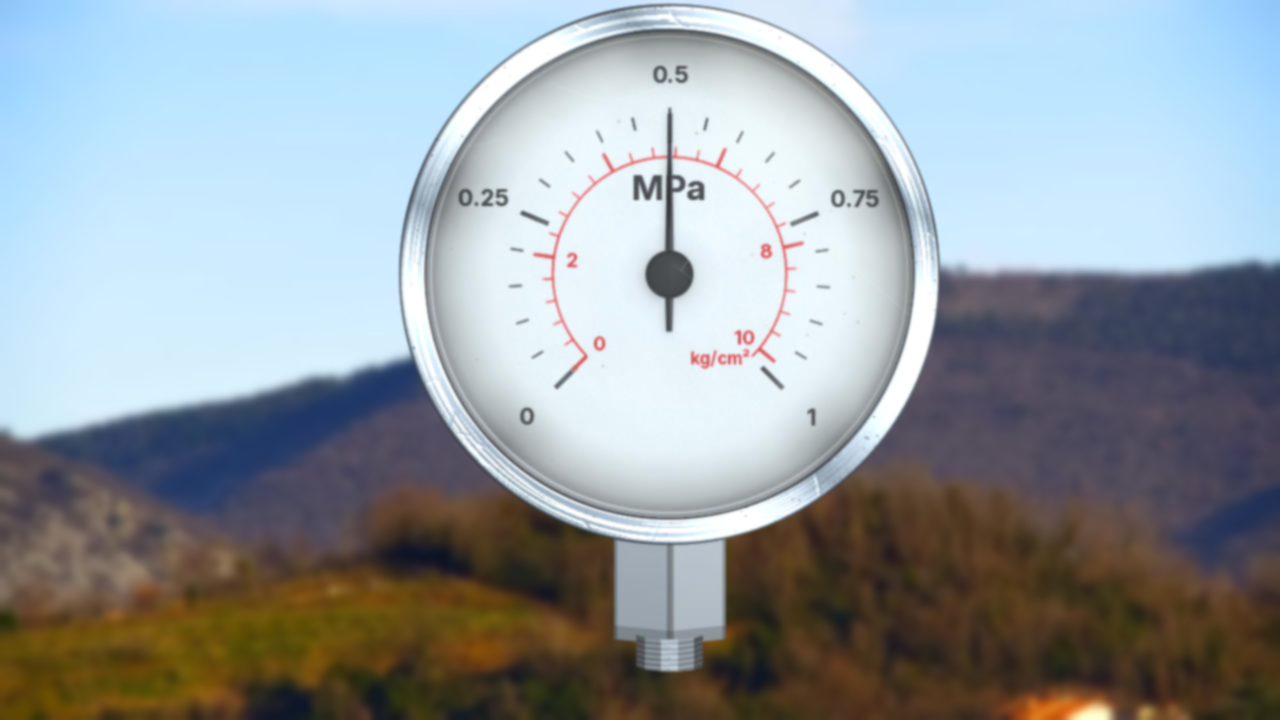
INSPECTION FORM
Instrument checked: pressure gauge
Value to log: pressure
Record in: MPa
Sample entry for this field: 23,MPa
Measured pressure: 0.5,MPa
